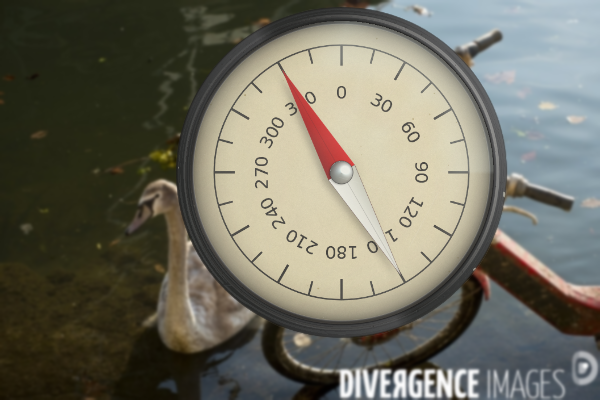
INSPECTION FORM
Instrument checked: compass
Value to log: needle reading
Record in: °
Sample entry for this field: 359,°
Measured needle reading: 330,°
